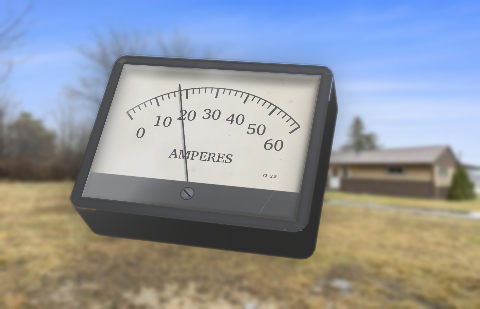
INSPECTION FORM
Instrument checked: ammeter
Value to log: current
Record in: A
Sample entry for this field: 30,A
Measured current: 18,A
